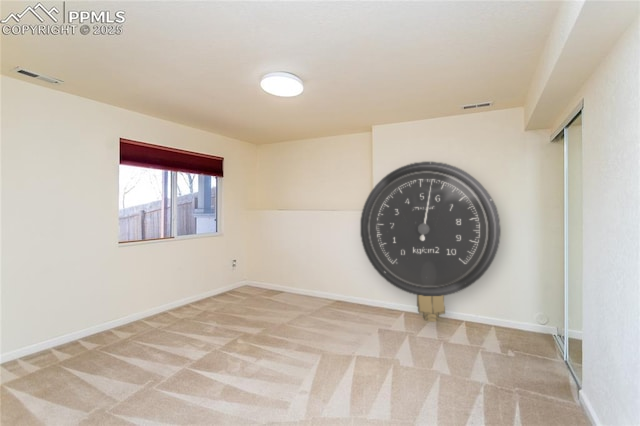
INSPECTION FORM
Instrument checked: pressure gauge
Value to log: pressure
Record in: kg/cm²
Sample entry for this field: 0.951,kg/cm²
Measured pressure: 5.5,kg/cm²
